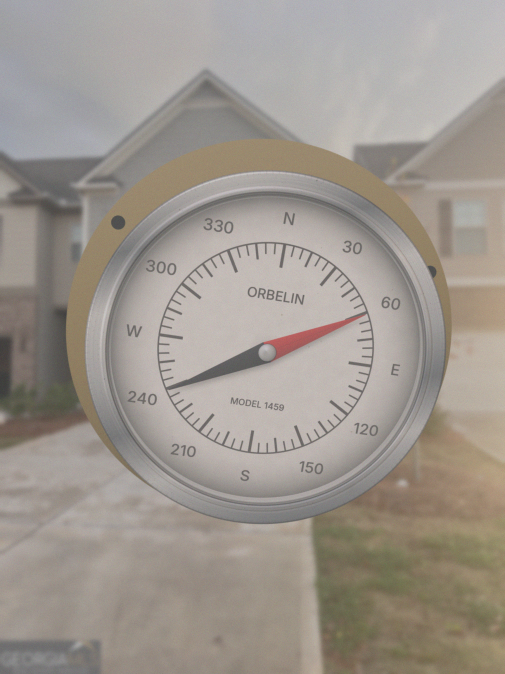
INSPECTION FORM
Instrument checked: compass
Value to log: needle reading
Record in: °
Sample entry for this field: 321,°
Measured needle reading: 60,°
